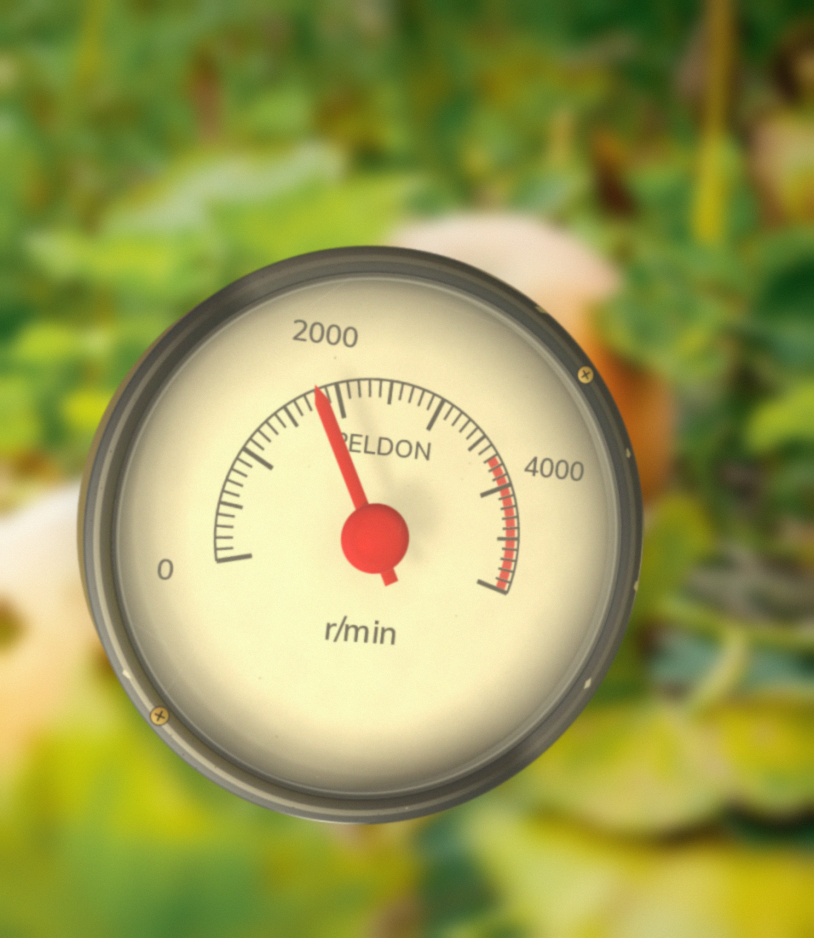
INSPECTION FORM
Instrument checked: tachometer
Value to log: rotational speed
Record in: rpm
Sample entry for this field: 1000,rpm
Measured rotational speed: 1800,rpm
